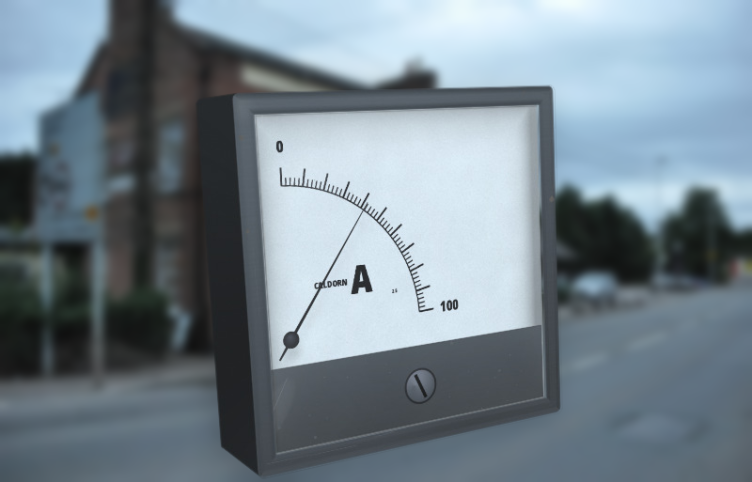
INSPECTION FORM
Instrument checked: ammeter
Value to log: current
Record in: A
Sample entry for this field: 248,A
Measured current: 40,A
